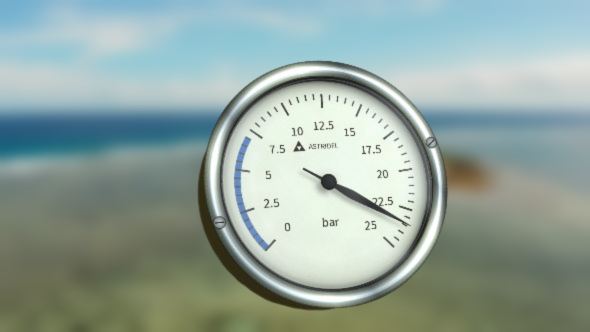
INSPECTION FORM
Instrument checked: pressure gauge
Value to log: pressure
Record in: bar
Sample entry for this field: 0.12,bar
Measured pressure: 23.5,bar
